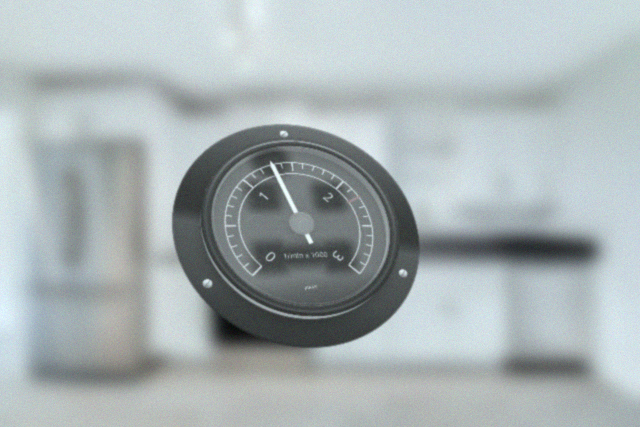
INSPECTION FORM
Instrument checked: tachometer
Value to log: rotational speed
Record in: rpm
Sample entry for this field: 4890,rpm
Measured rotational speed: 1300,rpm
